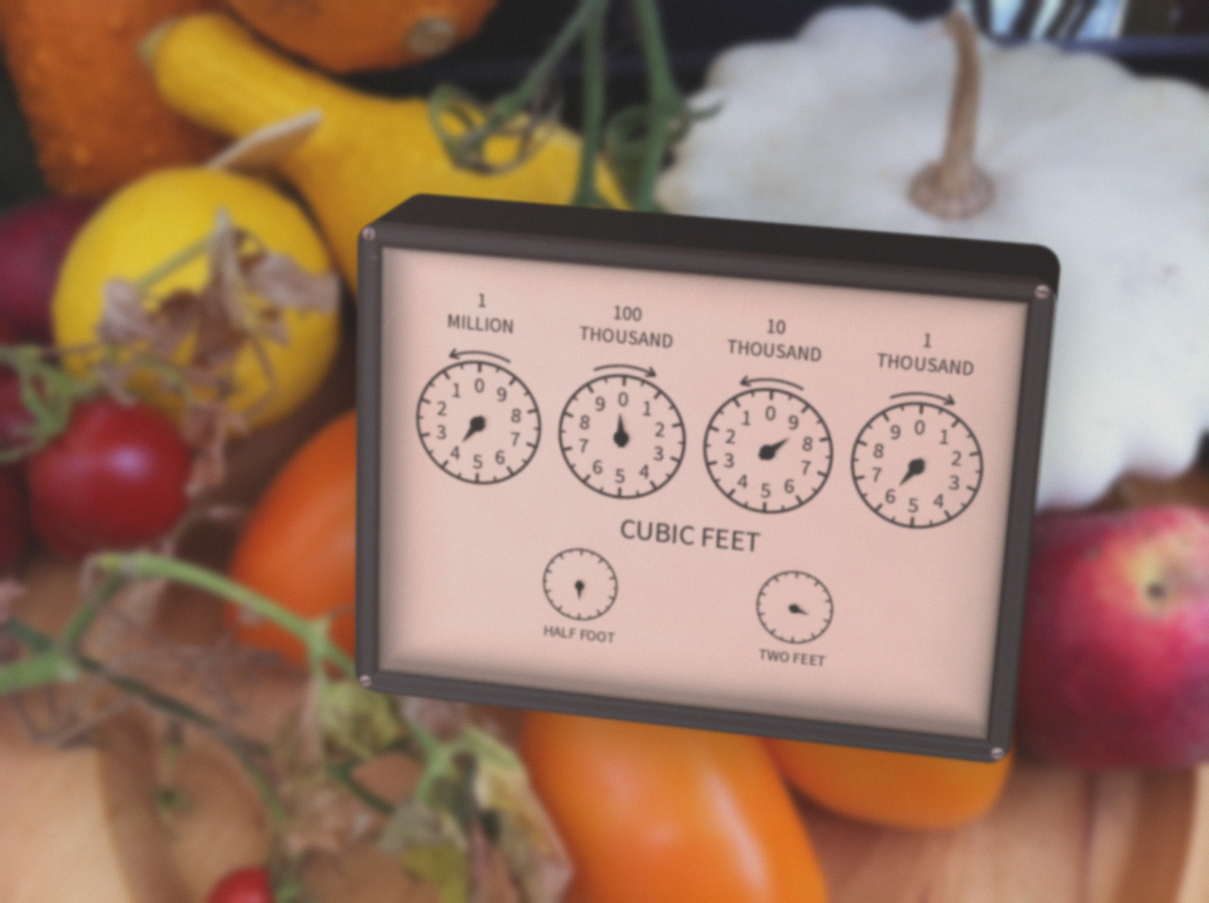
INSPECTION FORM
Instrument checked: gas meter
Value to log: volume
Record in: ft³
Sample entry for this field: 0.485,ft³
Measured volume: 398600,ft³
